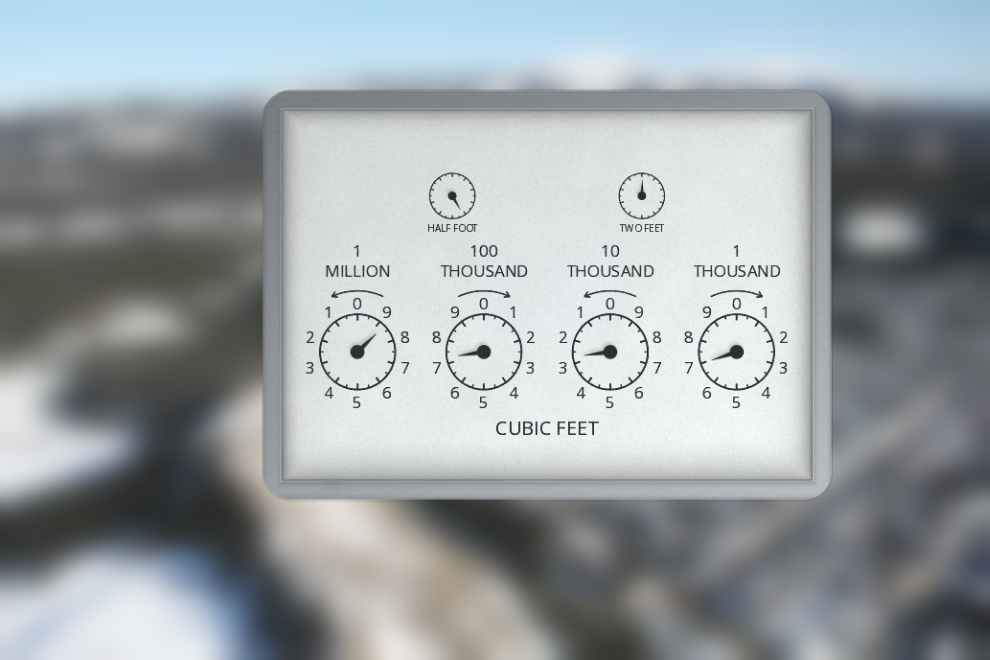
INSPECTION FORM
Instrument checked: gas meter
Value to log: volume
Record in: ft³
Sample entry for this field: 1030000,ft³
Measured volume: 872700,ft³
